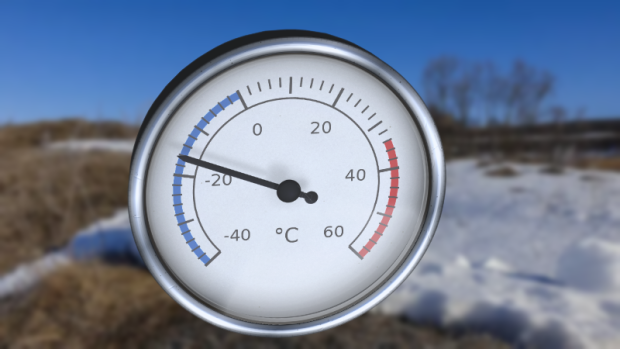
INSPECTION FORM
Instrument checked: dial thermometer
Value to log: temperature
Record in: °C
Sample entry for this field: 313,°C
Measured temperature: -16,°C
